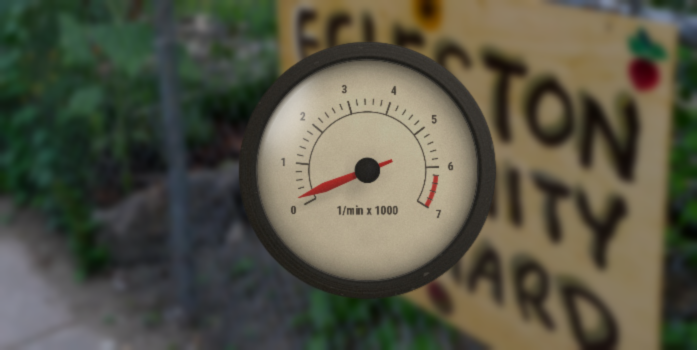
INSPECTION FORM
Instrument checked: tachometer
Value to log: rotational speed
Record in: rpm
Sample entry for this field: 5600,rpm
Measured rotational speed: 200,rpm
